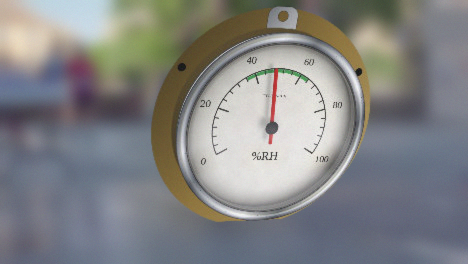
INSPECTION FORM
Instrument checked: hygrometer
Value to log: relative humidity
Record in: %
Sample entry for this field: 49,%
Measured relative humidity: 48,%
